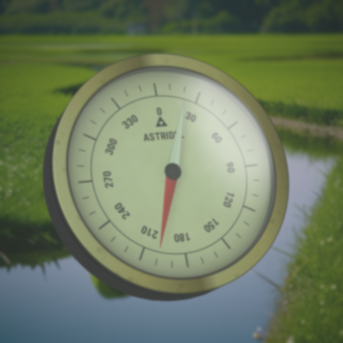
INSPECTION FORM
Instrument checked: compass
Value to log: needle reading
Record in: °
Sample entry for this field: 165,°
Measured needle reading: 200,°
